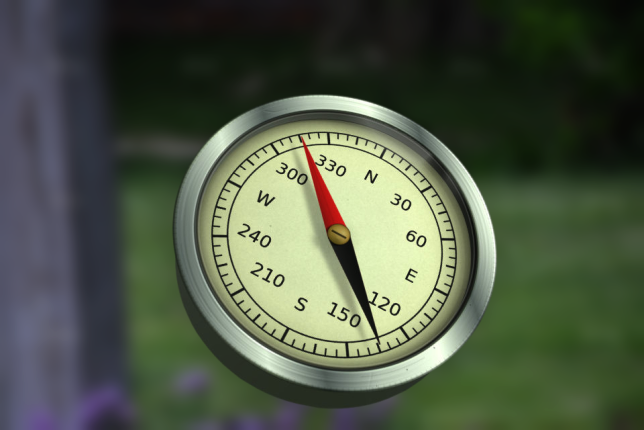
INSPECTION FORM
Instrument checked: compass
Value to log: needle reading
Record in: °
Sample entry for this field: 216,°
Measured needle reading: 315,°
